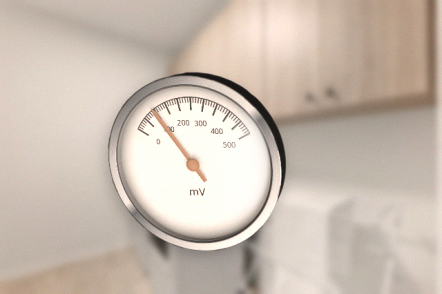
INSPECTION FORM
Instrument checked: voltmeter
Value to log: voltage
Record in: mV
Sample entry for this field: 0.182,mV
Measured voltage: 100,mV
